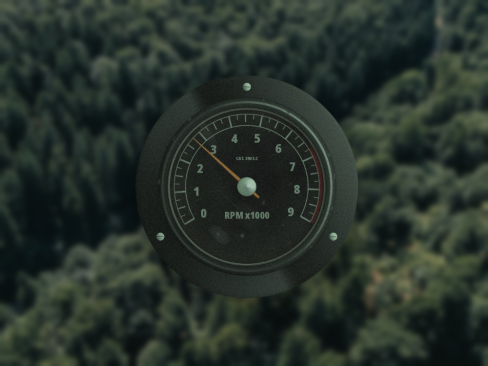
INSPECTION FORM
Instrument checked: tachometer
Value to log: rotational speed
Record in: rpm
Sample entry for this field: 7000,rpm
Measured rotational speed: 2750,rpm
